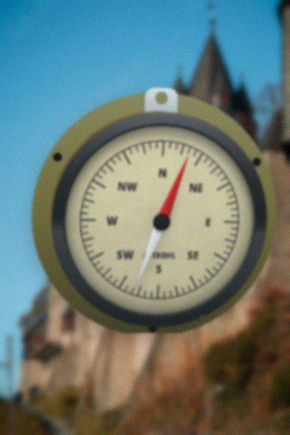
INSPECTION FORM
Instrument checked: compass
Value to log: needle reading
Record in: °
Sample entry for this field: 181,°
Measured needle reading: 20,°
